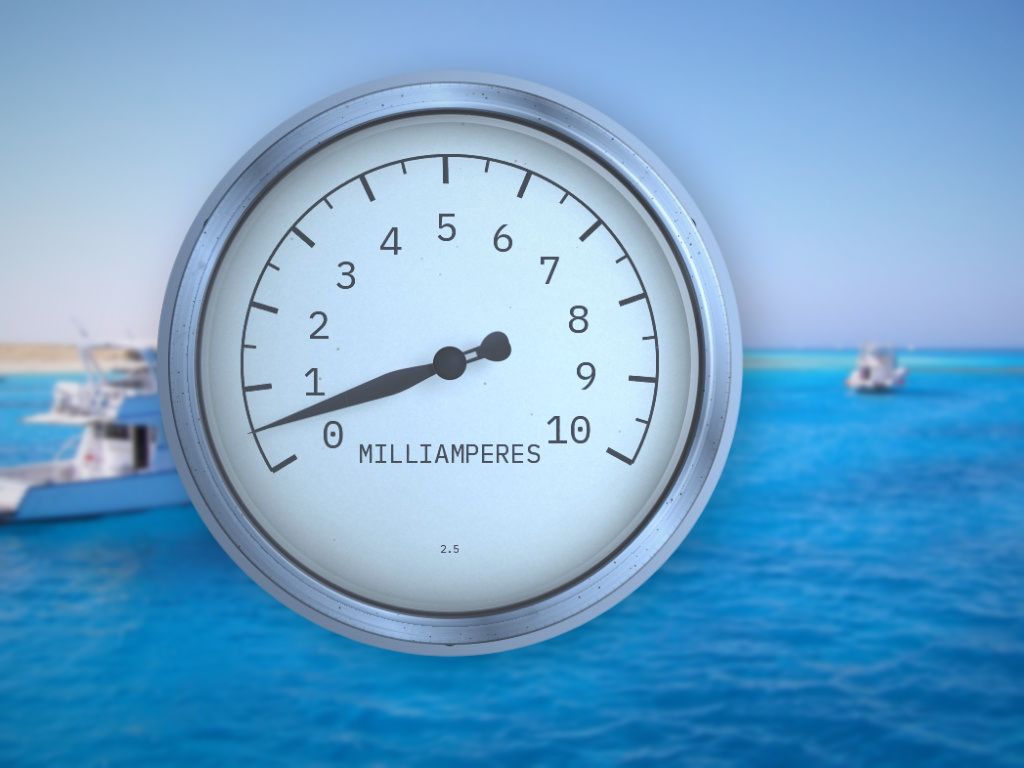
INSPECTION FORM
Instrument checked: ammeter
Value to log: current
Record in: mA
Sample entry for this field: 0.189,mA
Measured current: 0.5,mA
